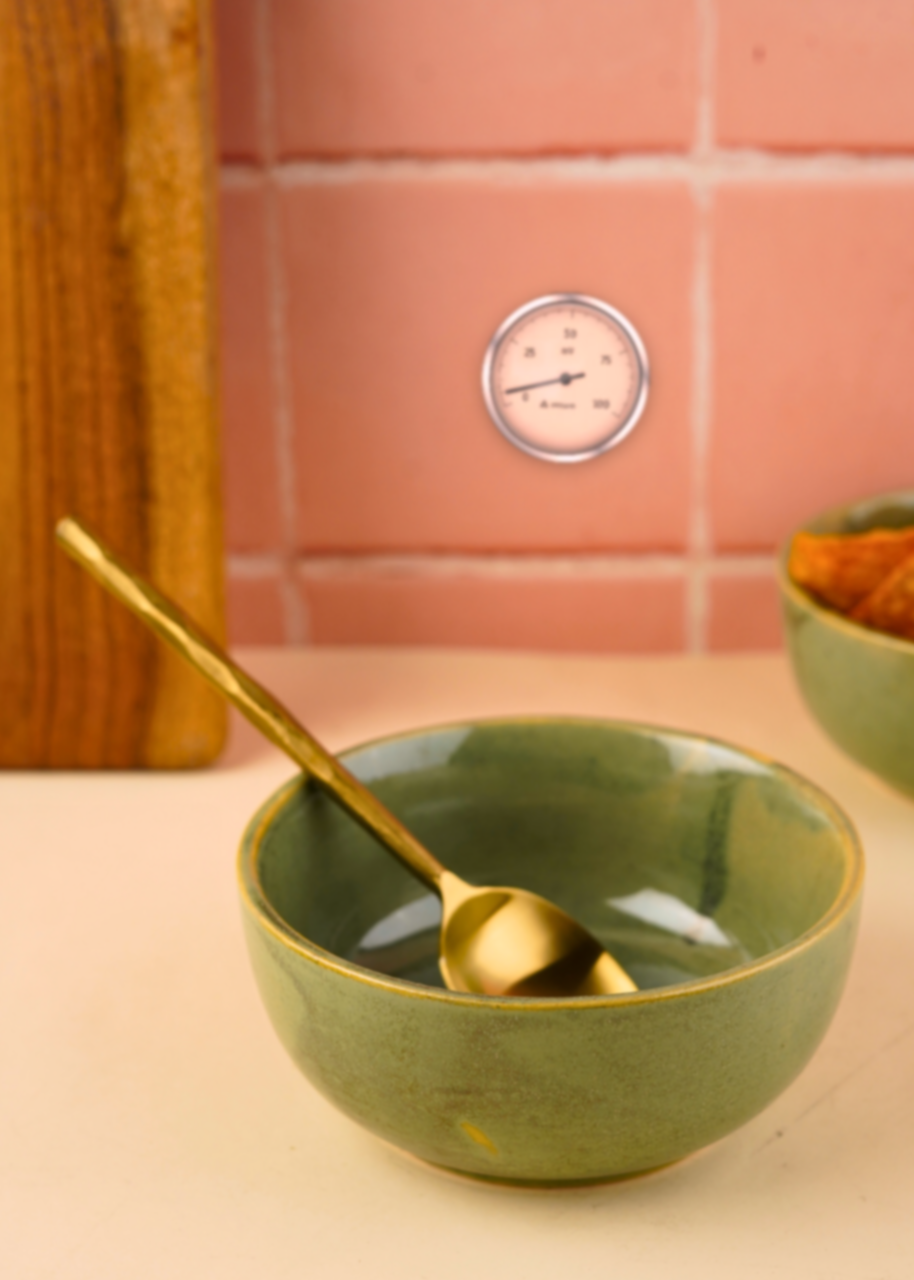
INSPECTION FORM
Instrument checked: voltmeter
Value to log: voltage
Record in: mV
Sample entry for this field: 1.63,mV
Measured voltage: 5,mV
